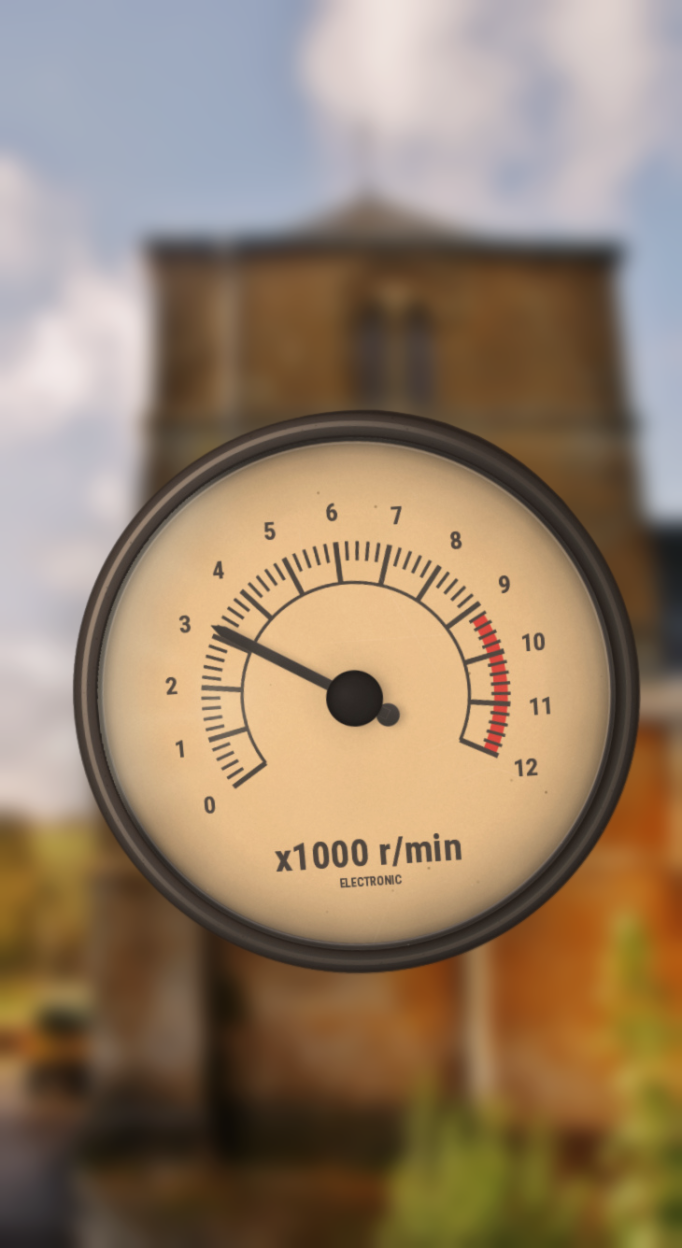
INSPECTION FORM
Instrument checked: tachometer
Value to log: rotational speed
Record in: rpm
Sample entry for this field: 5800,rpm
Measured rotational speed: 3200,rpm
